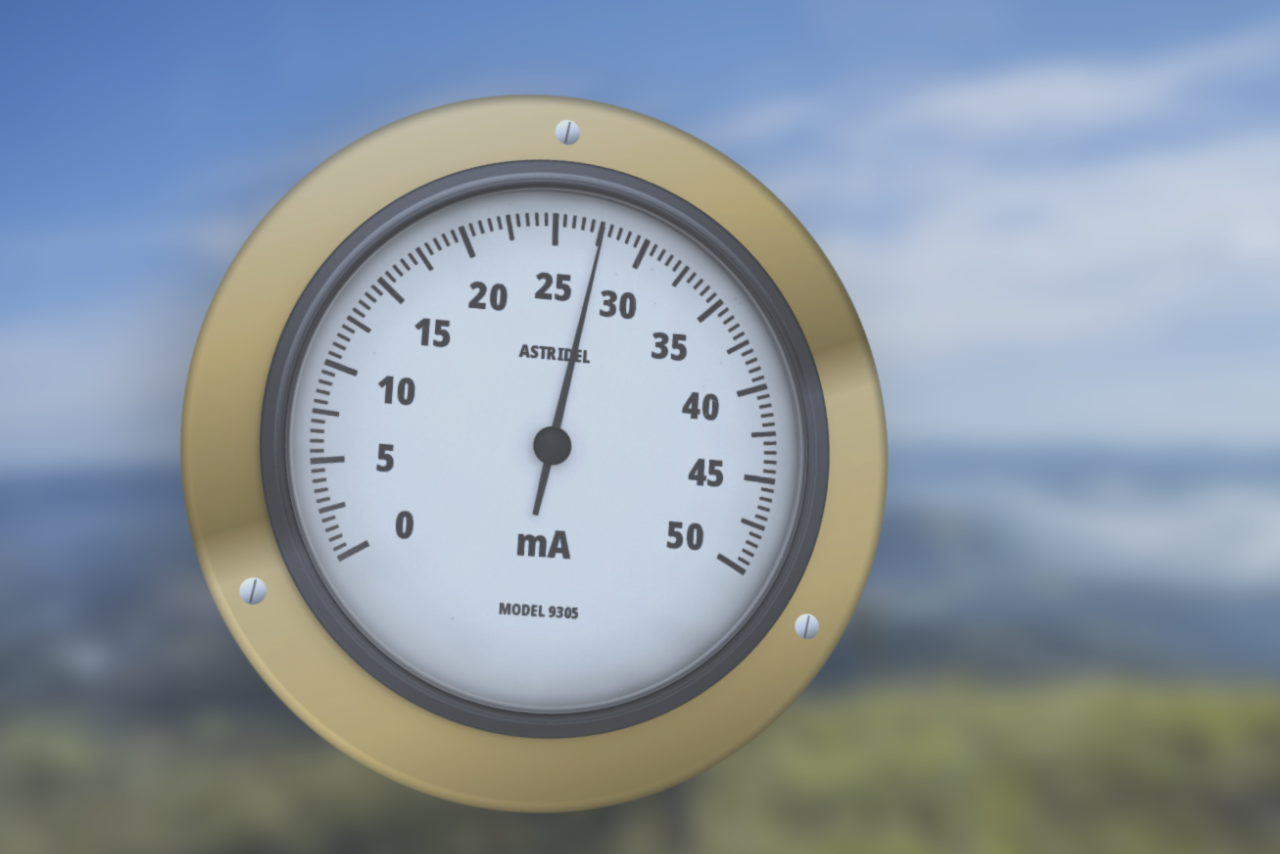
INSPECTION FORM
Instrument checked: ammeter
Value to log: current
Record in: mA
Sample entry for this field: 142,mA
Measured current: 27.5,mA
